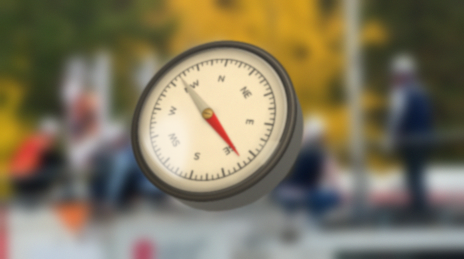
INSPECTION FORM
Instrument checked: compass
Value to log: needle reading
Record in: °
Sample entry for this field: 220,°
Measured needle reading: 130,°
